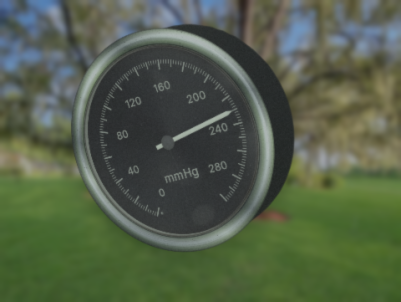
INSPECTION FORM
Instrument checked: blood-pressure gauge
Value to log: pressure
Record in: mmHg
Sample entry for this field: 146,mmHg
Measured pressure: 230,mmHg
